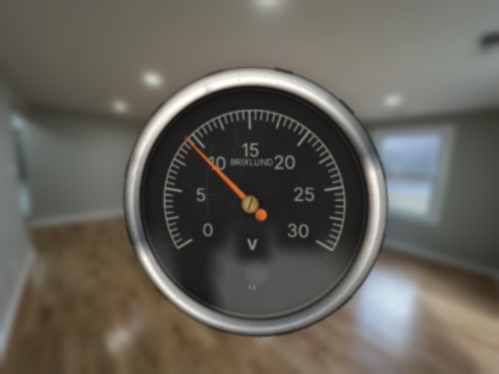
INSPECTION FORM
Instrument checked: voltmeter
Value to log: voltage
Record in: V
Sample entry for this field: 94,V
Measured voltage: 9.5,V
